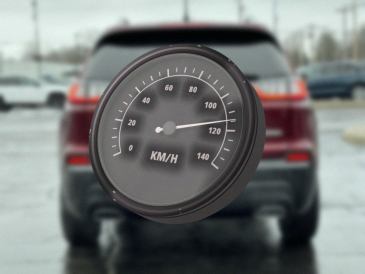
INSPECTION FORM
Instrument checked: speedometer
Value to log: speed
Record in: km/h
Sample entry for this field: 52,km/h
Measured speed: 115,km/h
